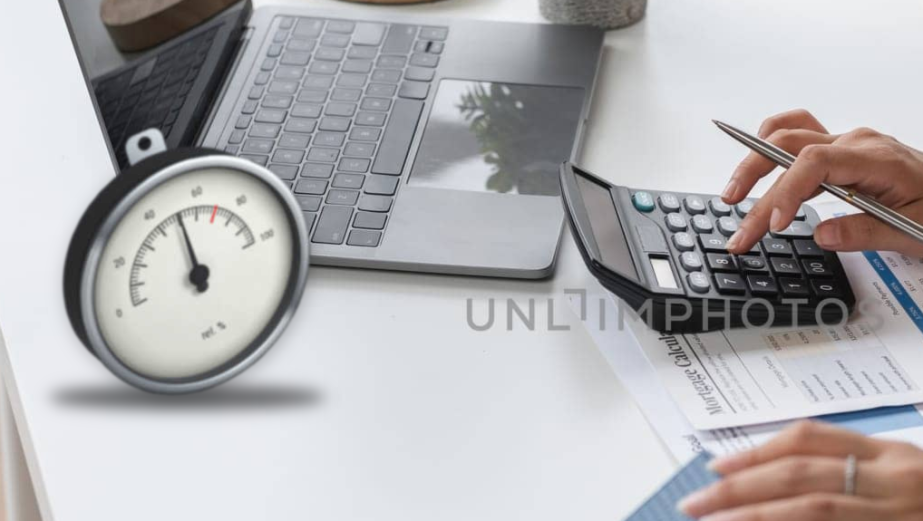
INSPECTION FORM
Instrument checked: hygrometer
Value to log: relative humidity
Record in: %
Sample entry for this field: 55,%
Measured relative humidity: 50,%
